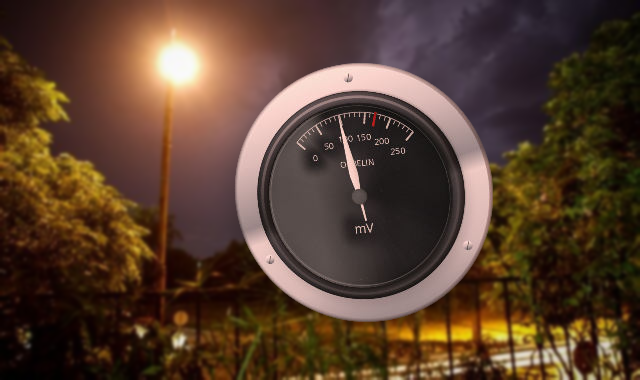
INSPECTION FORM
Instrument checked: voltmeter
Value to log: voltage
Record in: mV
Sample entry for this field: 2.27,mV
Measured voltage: 100,mV
